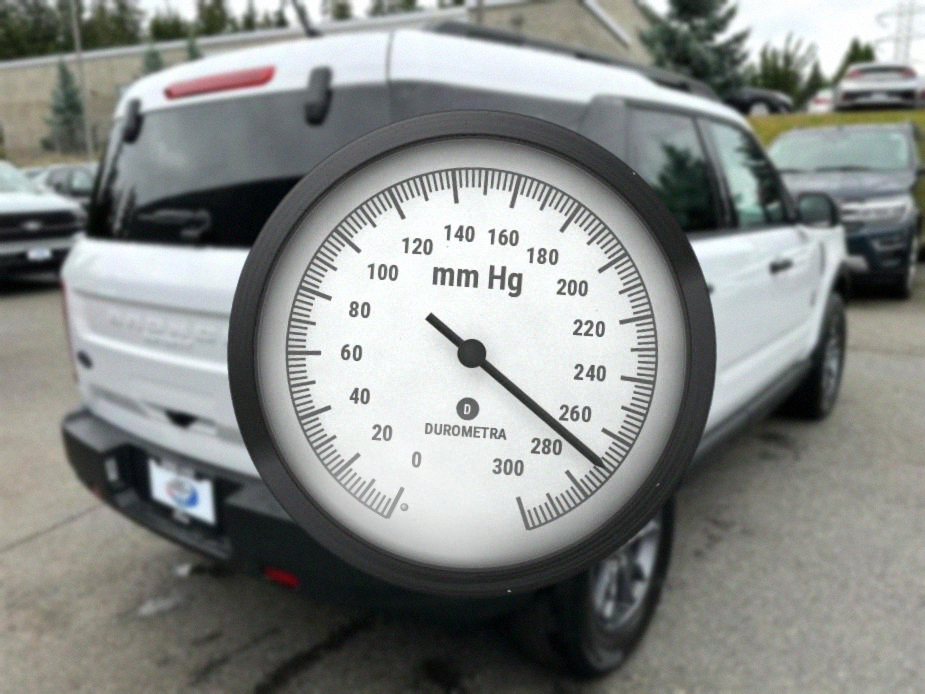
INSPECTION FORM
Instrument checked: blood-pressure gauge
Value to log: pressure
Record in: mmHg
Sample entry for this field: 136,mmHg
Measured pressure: 270,mmHg
